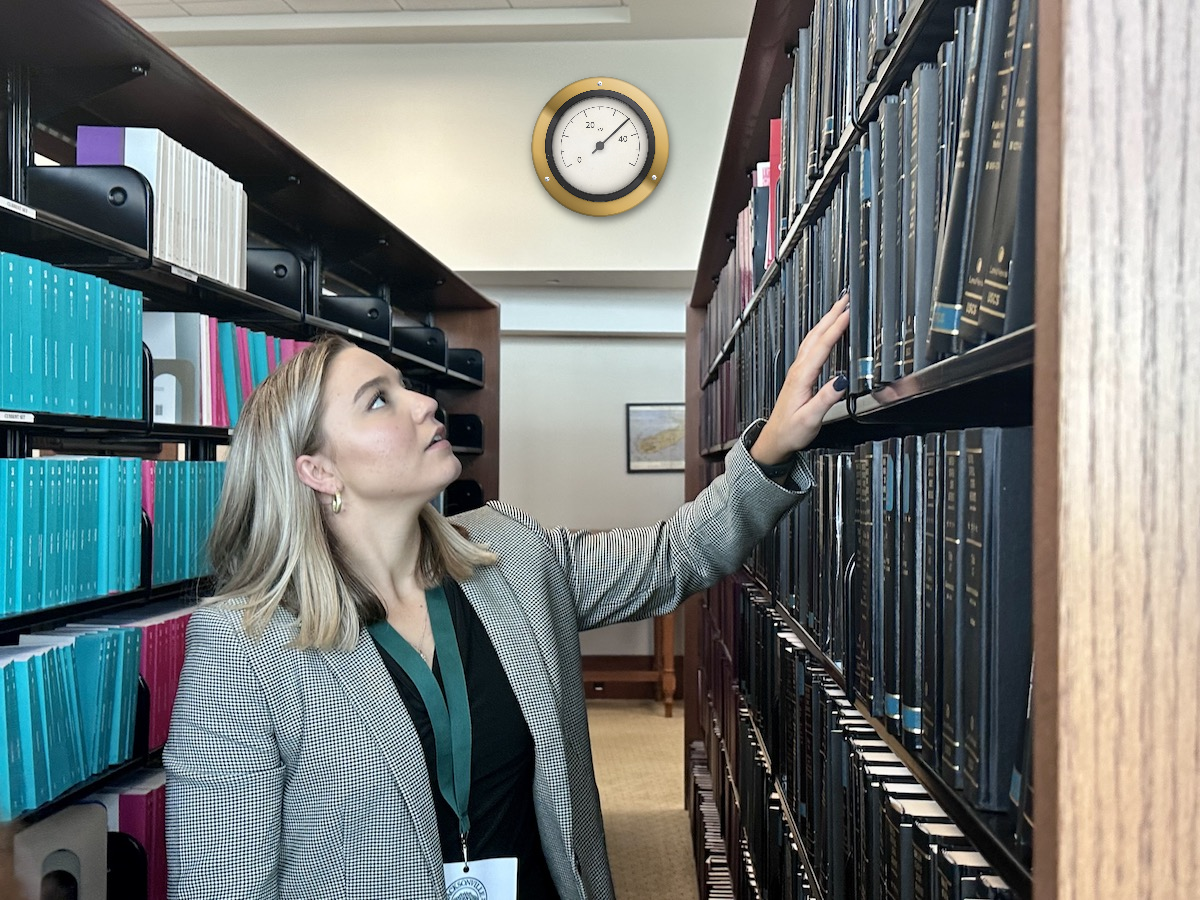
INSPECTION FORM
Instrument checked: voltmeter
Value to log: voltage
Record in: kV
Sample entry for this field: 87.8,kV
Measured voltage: 35,kV
